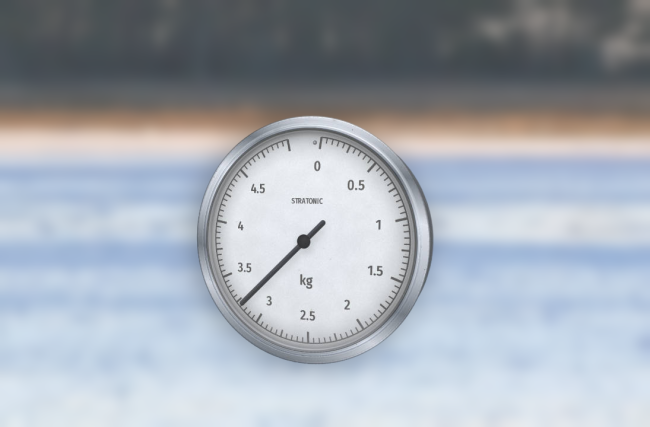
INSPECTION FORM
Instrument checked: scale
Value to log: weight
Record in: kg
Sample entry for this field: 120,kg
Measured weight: 3.2,kg
